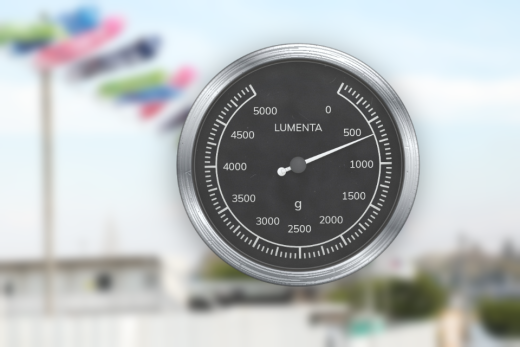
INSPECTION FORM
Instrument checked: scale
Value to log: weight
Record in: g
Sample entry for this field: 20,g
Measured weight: 650,g
